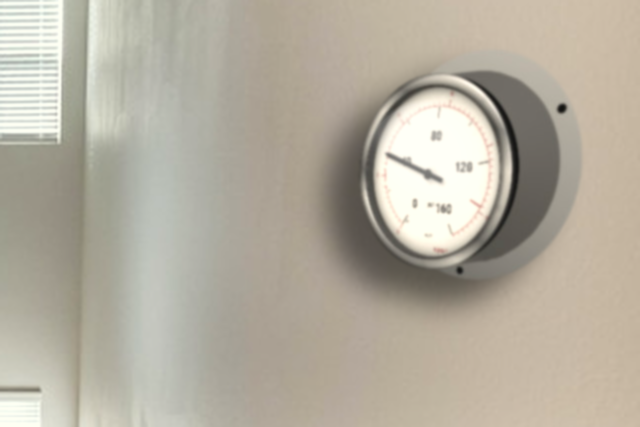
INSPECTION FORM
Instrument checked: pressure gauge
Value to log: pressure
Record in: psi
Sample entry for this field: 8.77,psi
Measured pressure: 40,psi
